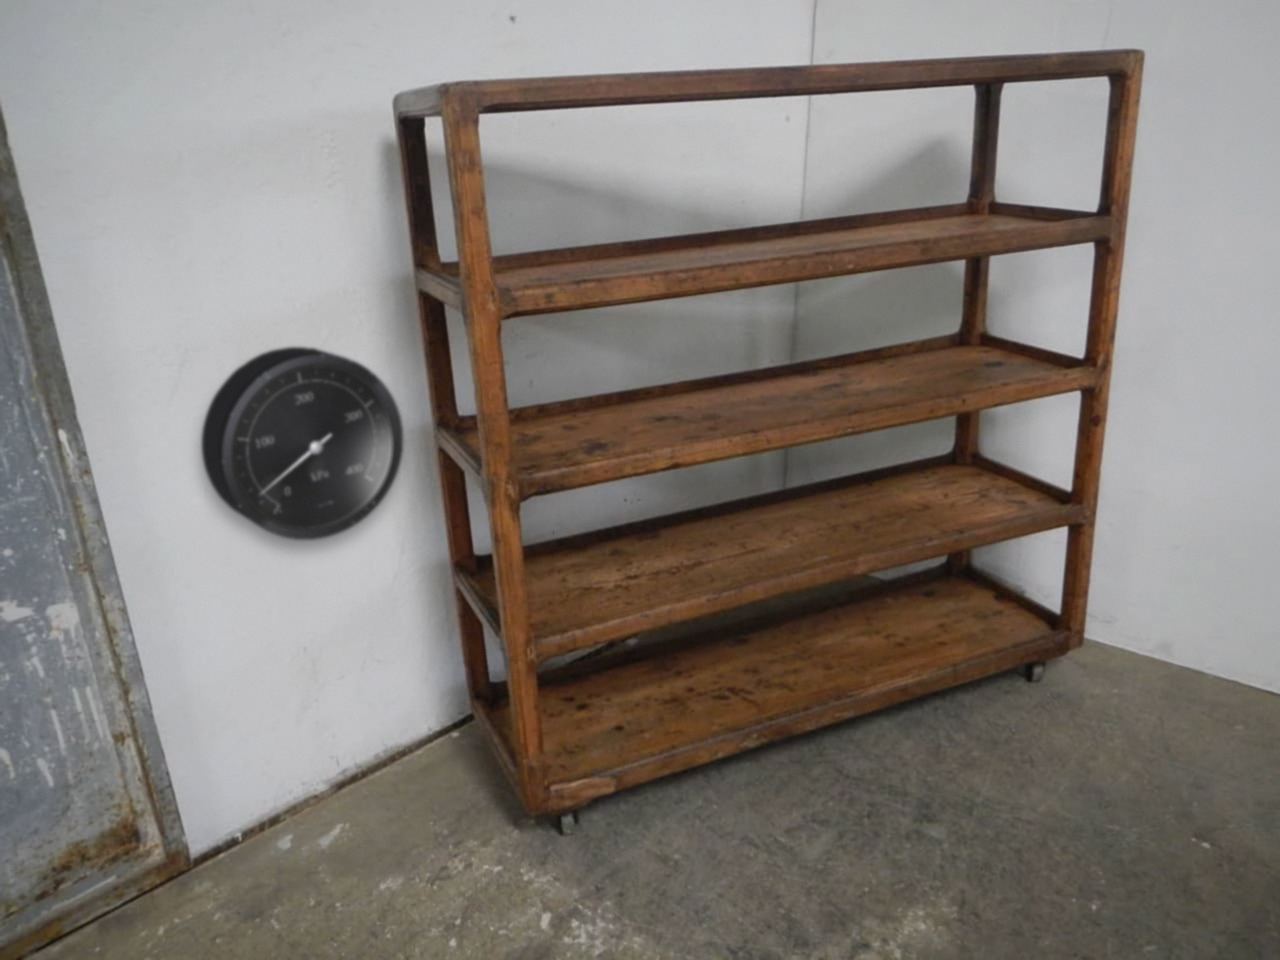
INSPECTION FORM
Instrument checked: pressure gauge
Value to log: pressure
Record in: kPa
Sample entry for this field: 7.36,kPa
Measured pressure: 30,kPa
